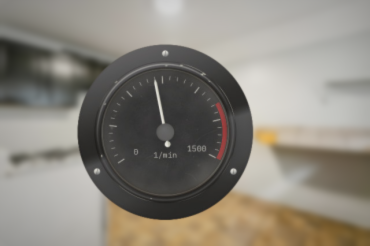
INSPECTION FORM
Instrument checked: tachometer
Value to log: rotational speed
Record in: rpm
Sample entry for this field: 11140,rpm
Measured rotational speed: 700,rpm
